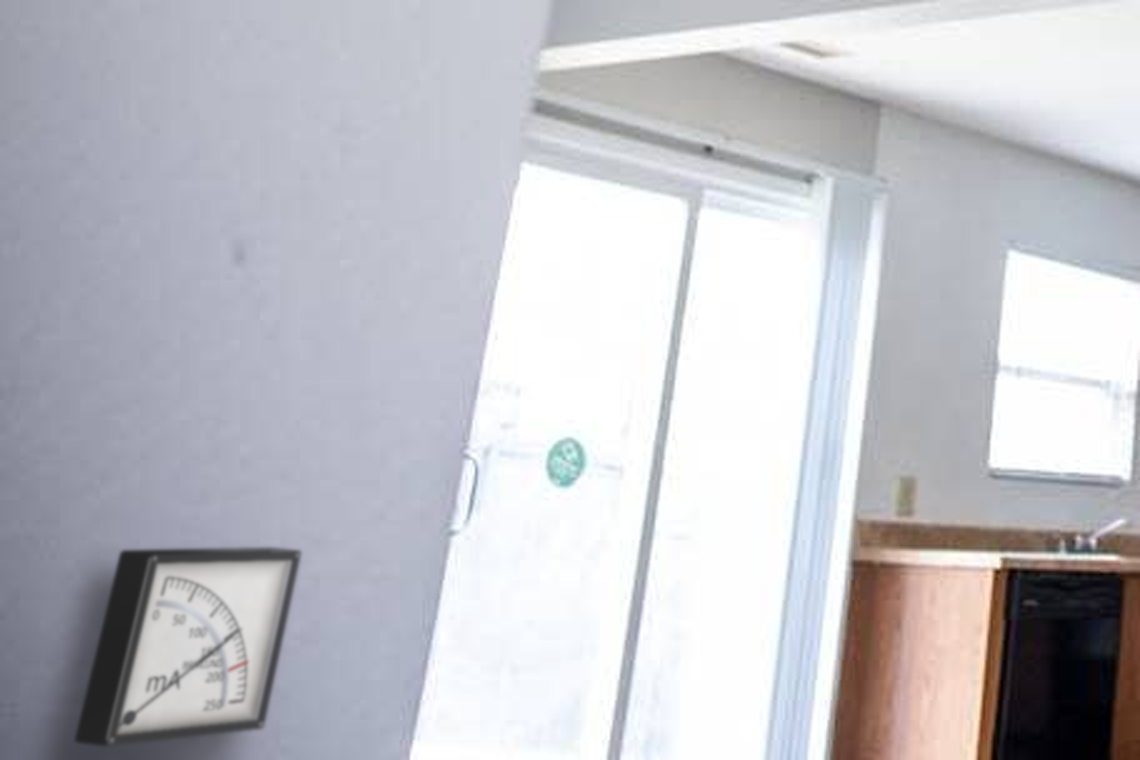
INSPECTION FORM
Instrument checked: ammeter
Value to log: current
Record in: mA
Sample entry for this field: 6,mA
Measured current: 150,mA
